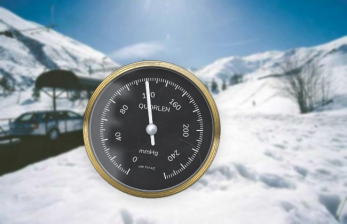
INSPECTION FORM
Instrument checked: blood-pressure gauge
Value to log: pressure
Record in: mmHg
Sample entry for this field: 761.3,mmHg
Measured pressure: 120,mmHg
